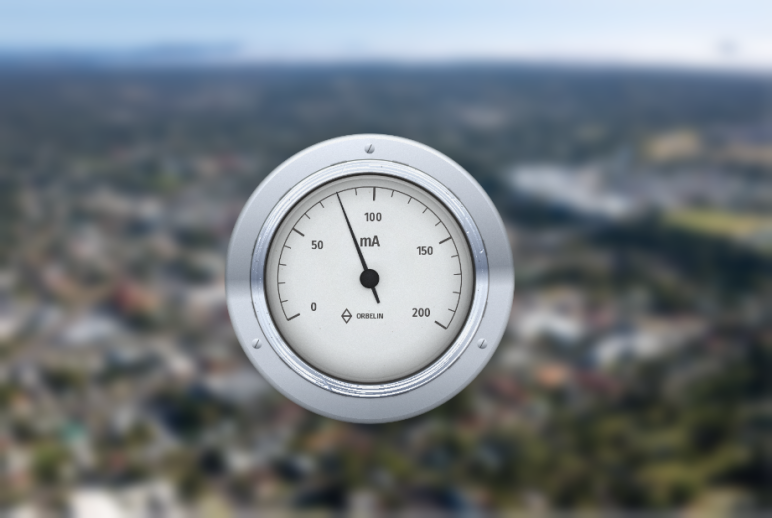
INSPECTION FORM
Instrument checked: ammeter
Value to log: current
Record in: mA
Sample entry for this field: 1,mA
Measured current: 80,mA
